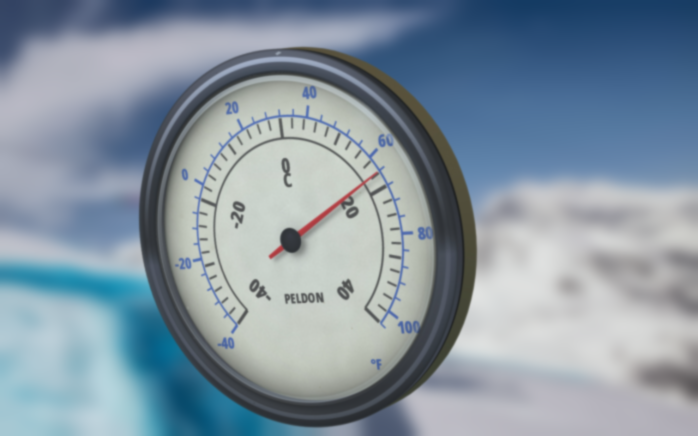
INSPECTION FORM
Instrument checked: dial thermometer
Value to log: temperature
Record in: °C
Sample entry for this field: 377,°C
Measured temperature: 18,°C
